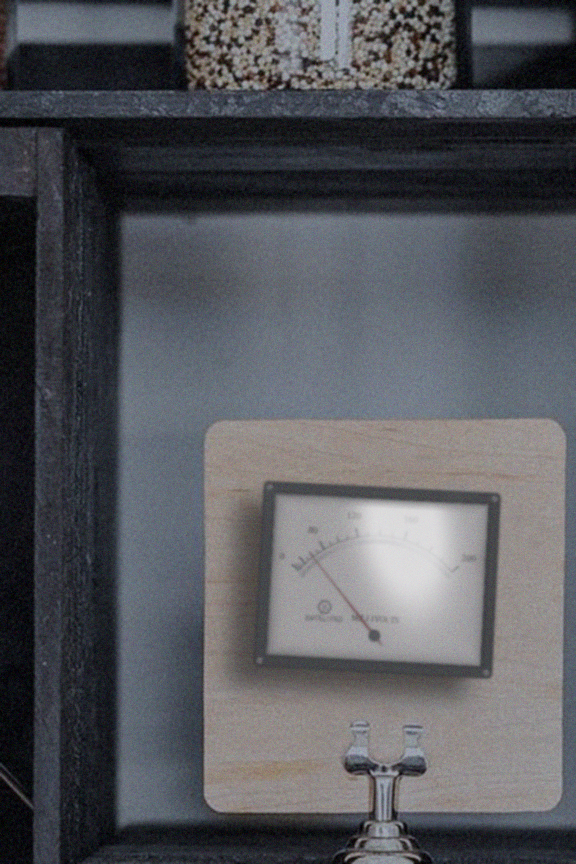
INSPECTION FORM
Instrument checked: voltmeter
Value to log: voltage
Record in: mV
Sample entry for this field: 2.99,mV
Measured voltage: 60,mV
